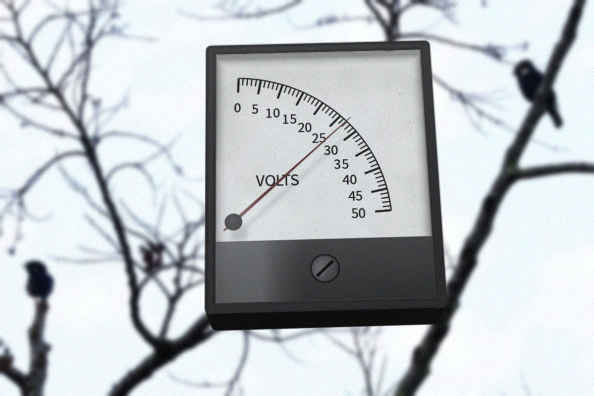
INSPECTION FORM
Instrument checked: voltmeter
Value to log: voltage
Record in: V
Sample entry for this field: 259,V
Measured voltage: 27,V
